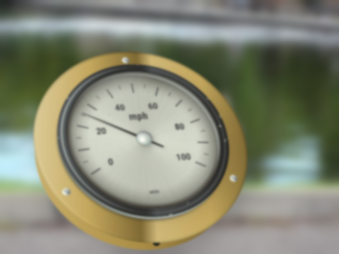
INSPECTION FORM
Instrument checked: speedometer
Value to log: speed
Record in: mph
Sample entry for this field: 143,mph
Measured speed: 25,mph
